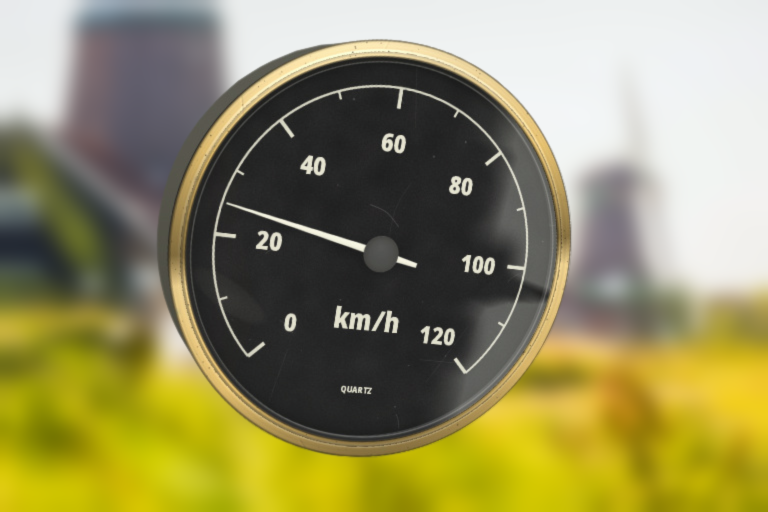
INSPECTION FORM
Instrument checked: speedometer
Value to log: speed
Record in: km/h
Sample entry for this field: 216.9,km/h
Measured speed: 25,km/h
